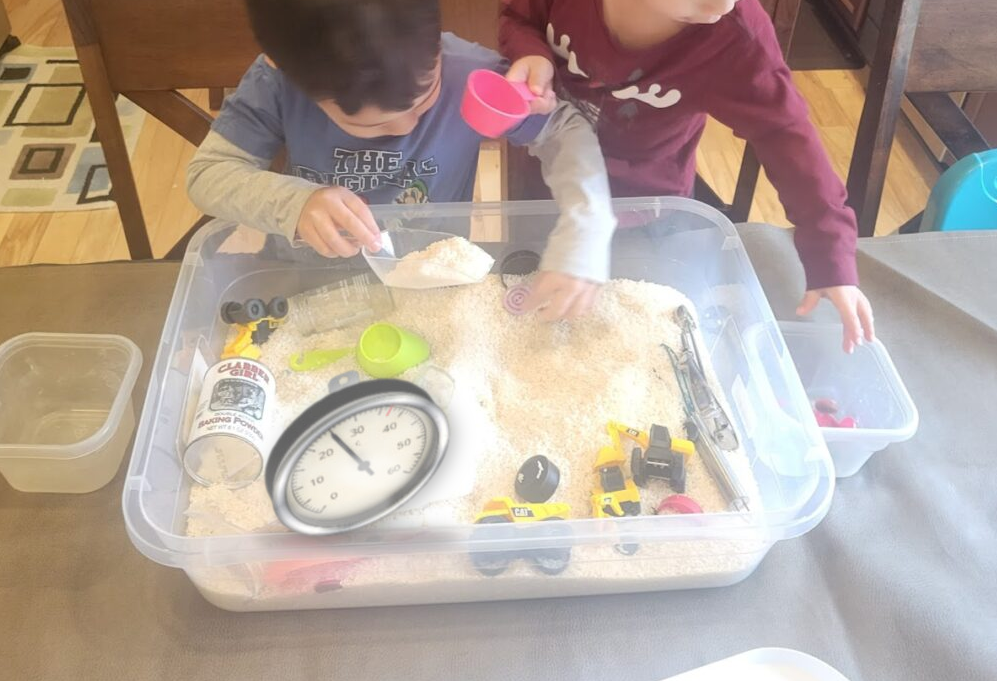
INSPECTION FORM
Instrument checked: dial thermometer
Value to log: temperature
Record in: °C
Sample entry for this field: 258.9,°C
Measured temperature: 25,°C
